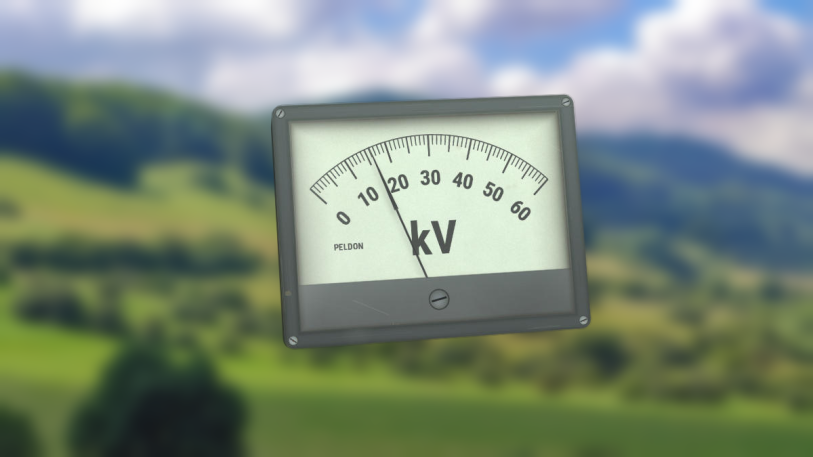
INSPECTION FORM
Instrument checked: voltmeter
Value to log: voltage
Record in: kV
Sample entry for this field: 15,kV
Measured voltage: 16,kV
